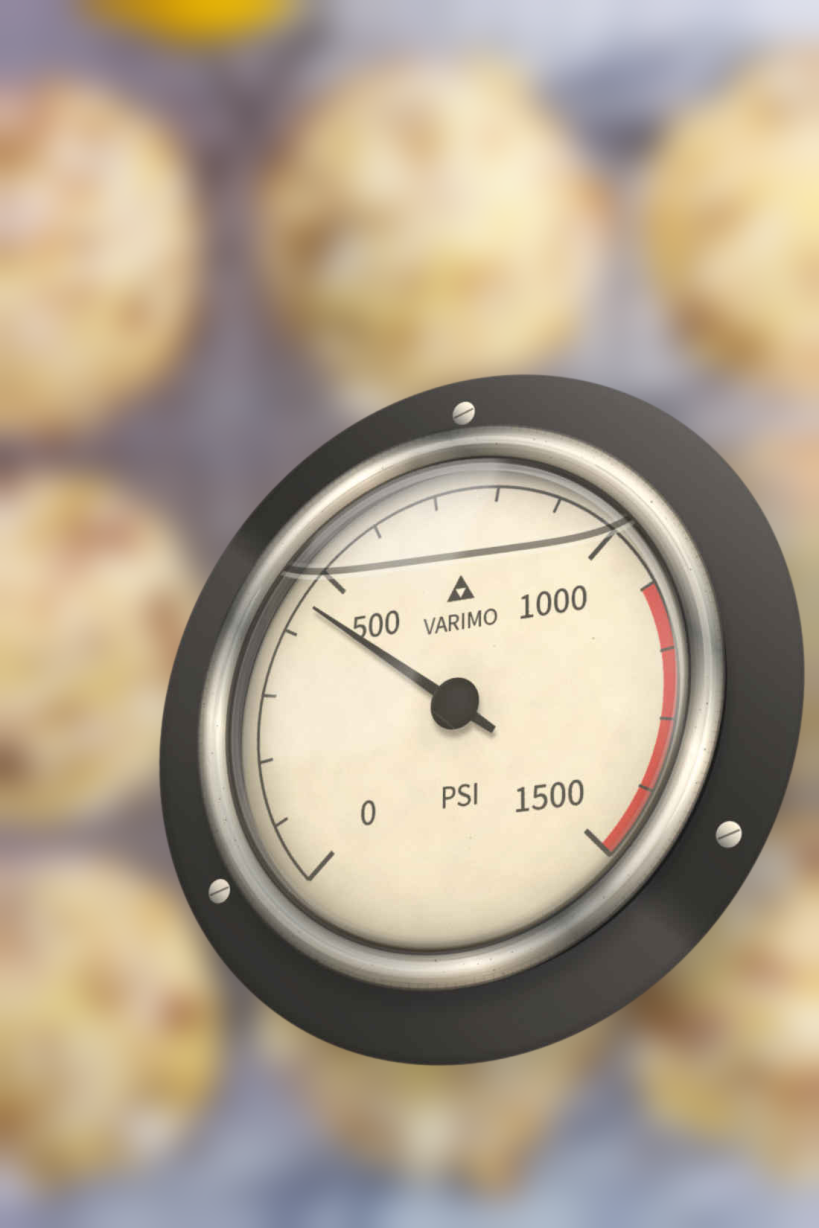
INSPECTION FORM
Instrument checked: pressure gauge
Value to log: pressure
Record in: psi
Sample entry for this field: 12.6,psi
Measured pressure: 450,psi
